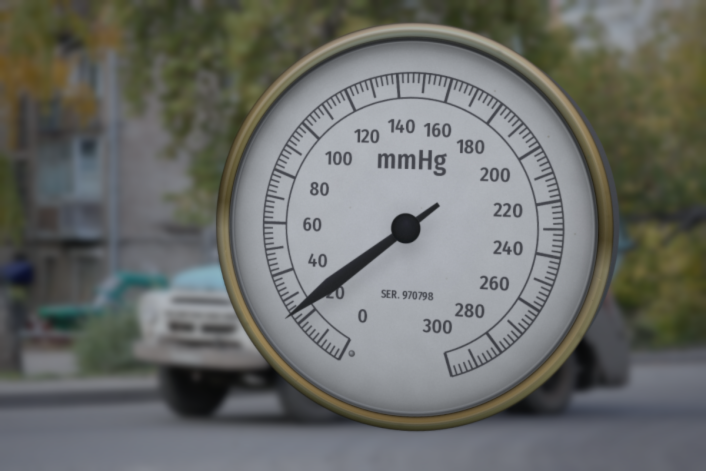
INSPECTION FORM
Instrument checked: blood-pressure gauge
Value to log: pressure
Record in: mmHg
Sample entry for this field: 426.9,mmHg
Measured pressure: 24,mmHg
